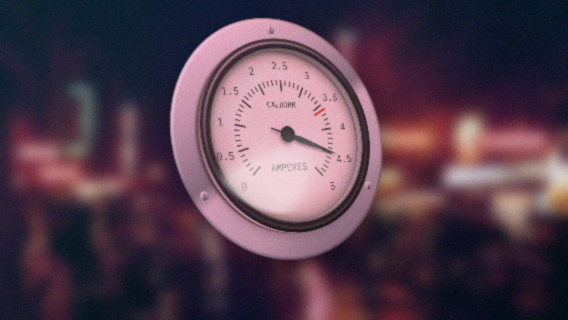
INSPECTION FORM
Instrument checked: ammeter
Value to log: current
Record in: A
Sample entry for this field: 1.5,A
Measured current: 4.5,A
